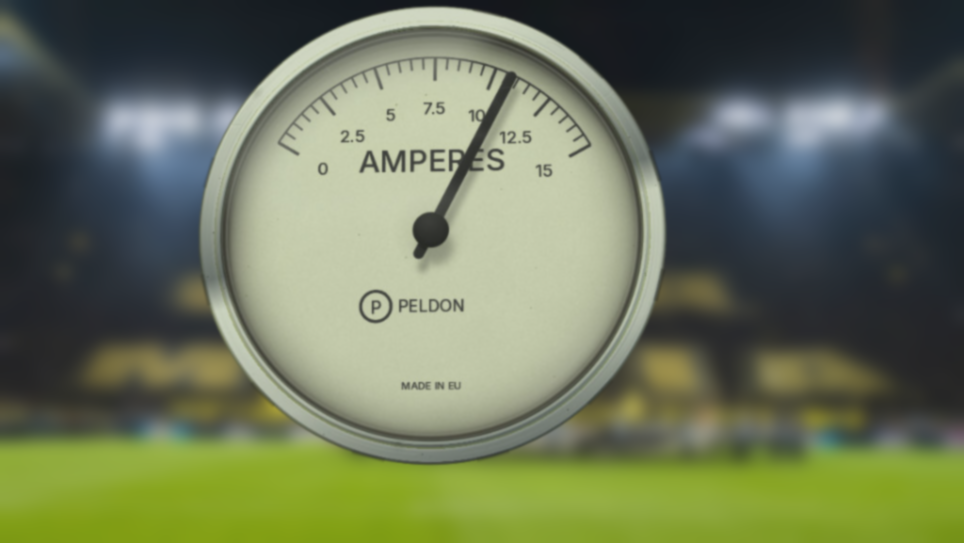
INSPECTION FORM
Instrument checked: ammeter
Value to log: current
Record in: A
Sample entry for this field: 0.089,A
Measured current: 10.75,A
